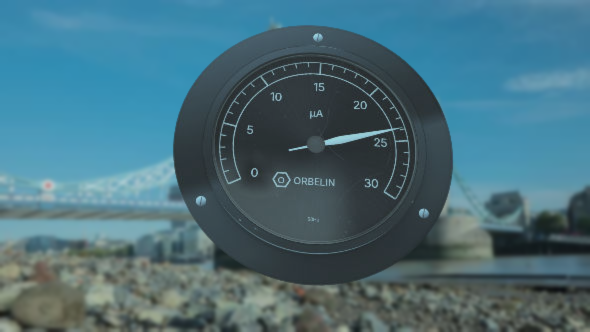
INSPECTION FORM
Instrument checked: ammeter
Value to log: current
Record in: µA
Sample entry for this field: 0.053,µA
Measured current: 24,µA
